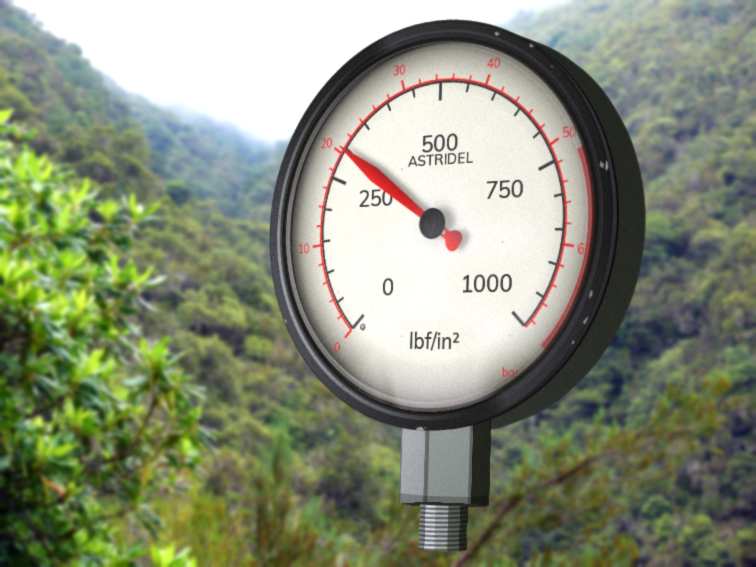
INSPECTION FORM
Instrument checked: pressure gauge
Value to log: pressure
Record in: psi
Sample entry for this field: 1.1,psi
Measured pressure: 300,psi
